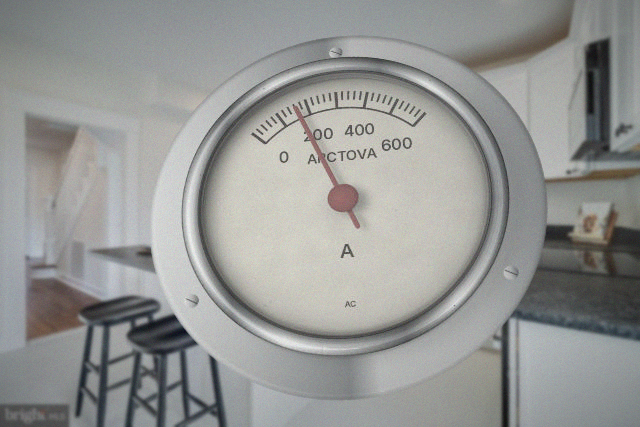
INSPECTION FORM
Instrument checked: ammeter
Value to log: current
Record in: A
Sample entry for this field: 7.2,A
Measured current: 160,A
